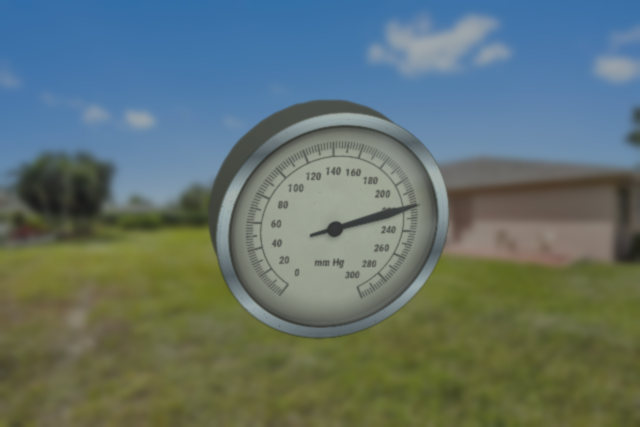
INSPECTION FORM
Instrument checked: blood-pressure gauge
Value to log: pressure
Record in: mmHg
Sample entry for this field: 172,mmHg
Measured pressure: 220,mmHg
